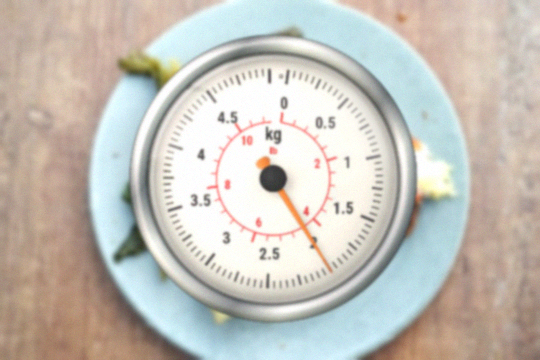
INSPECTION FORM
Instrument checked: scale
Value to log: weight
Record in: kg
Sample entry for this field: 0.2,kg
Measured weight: 2,kg
